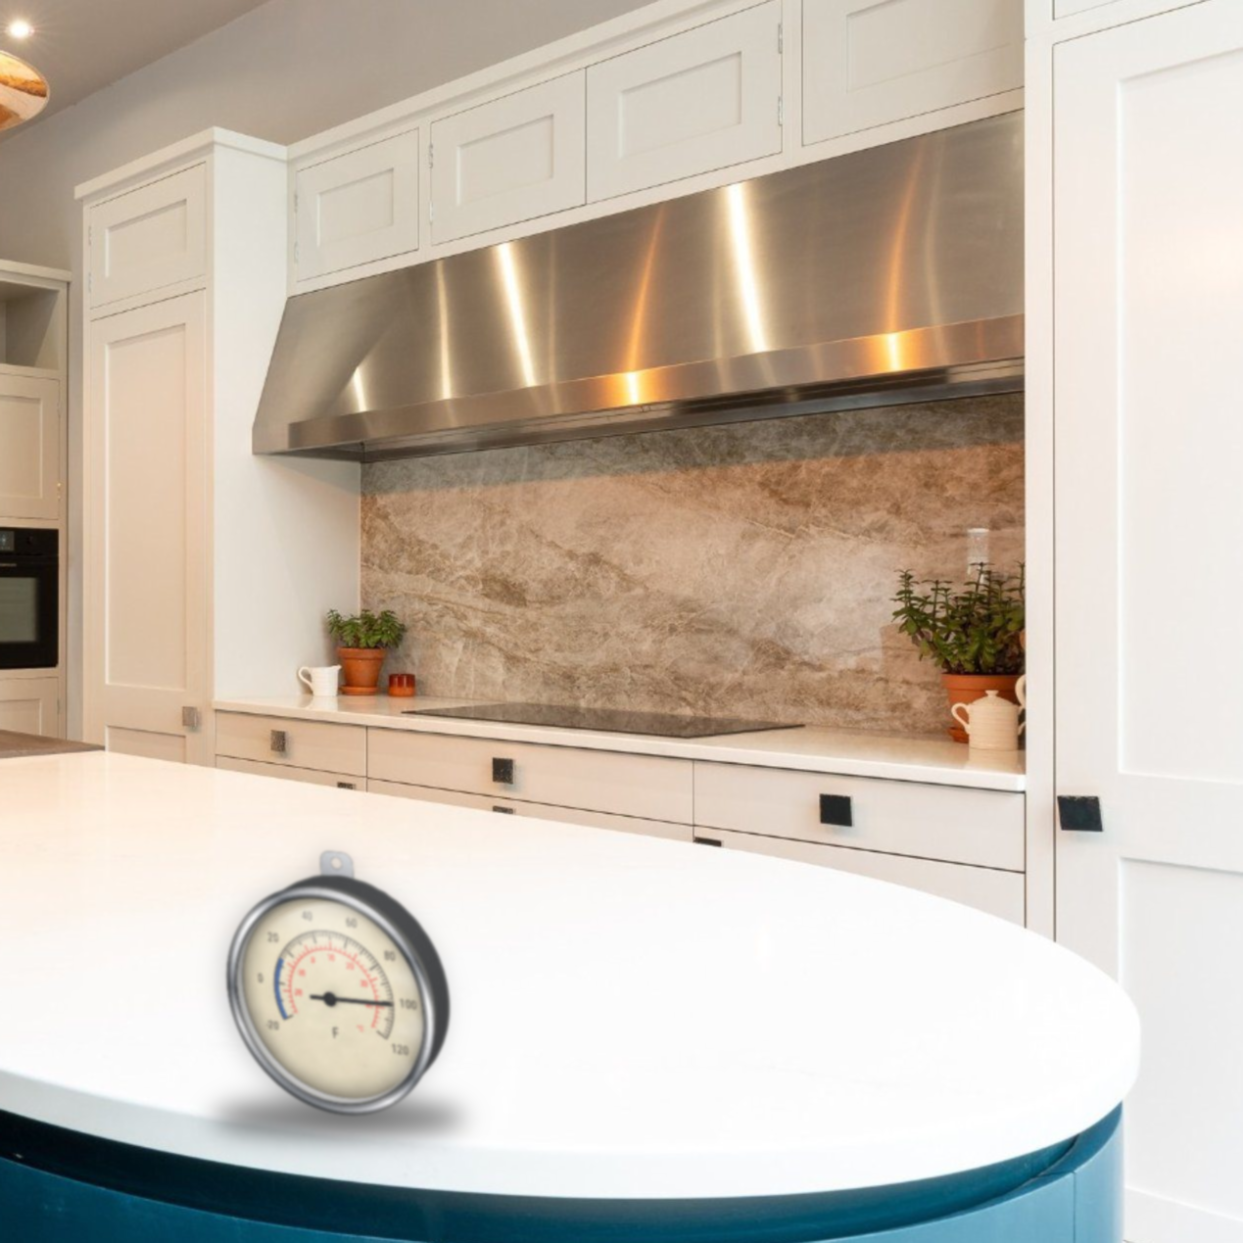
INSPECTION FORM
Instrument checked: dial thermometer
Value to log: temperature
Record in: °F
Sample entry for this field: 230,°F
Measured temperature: 100,°F
